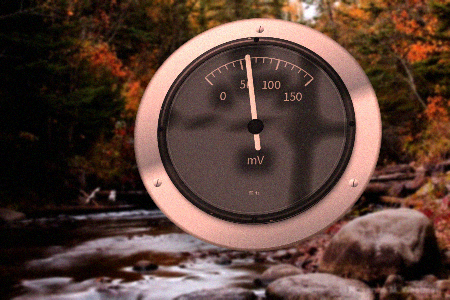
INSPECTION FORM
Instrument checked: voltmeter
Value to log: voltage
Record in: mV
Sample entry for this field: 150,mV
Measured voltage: 60,mV
